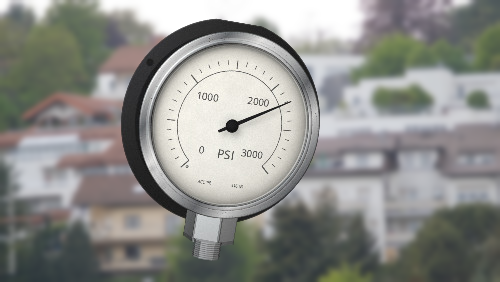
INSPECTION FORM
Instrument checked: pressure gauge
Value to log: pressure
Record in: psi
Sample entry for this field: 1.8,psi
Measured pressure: 2200,psi
